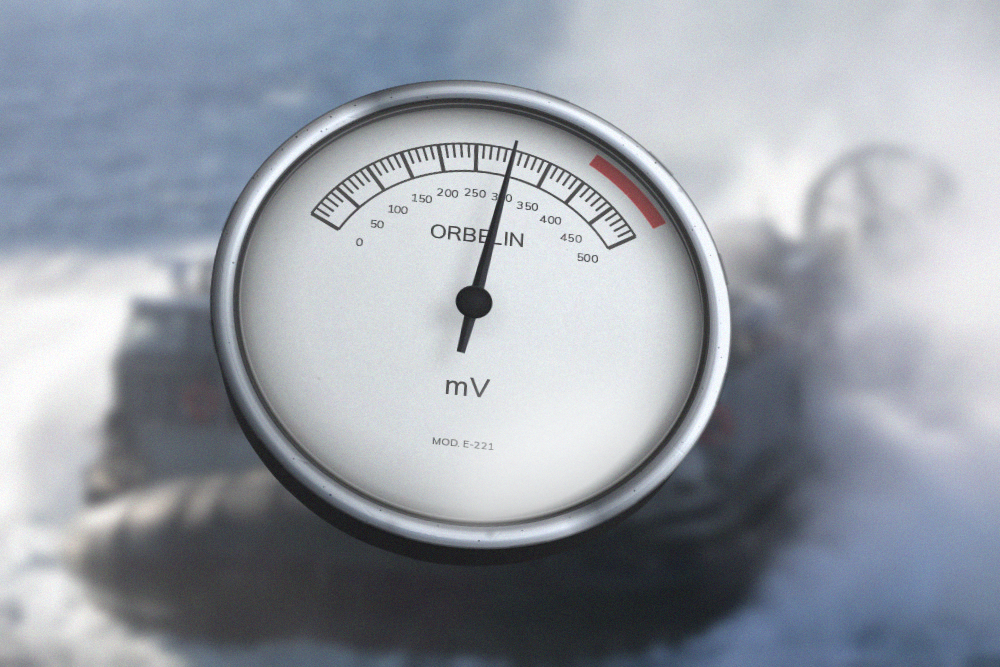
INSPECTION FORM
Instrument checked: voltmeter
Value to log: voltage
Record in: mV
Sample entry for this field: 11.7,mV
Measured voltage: 300,mV
